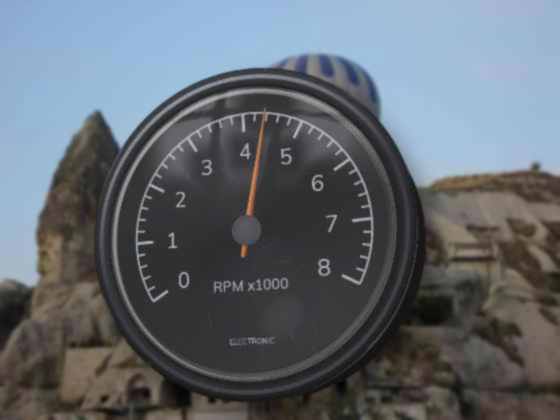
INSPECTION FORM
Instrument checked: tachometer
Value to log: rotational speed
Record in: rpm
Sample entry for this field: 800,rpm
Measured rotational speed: 4400,rpm
